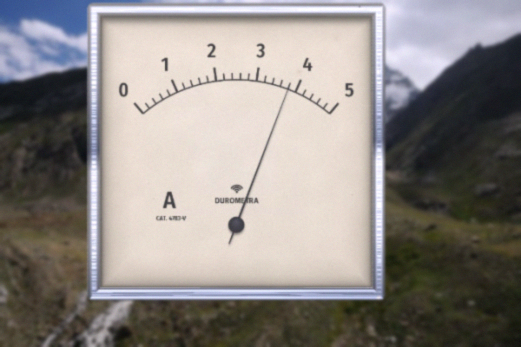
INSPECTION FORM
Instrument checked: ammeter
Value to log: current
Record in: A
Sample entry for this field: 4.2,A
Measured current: 3.8,A
